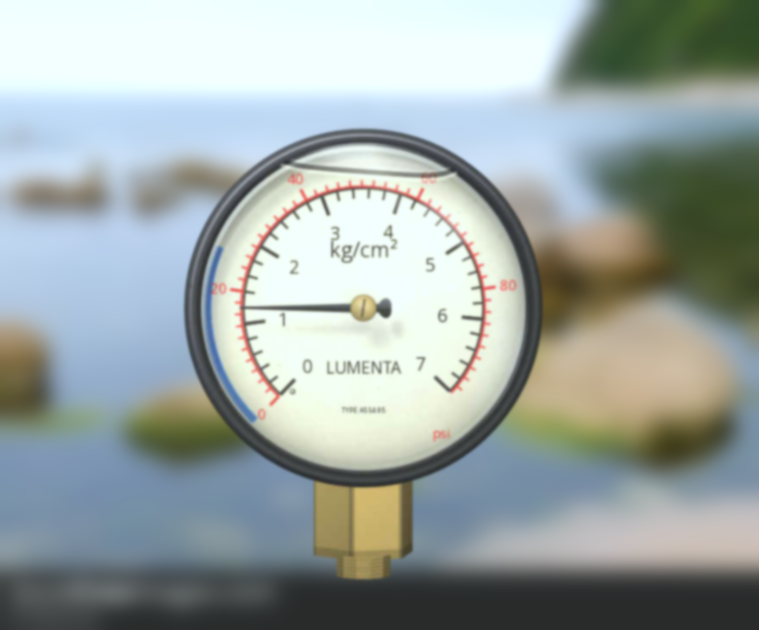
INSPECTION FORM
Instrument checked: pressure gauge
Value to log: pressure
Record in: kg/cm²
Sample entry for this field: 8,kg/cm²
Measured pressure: 1.2,kg/cm²
